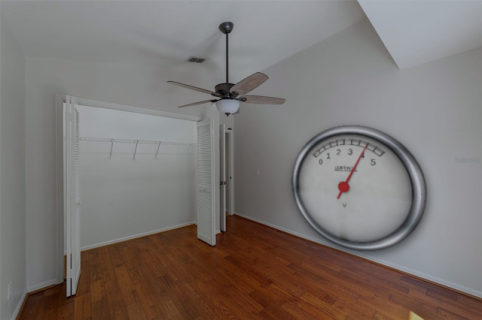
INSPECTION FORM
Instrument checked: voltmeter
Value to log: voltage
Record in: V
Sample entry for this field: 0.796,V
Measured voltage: 4,V
